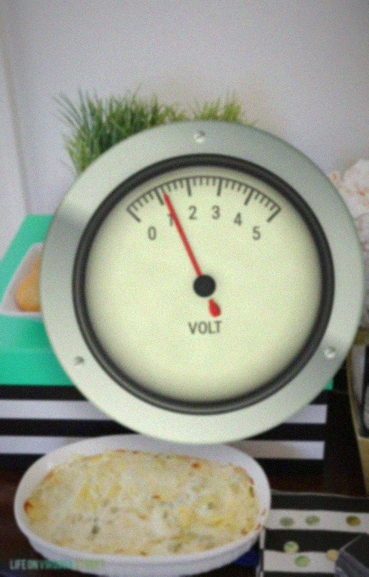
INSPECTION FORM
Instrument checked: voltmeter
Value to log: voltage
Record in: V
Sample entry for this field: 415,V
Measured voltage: 1.2,V
